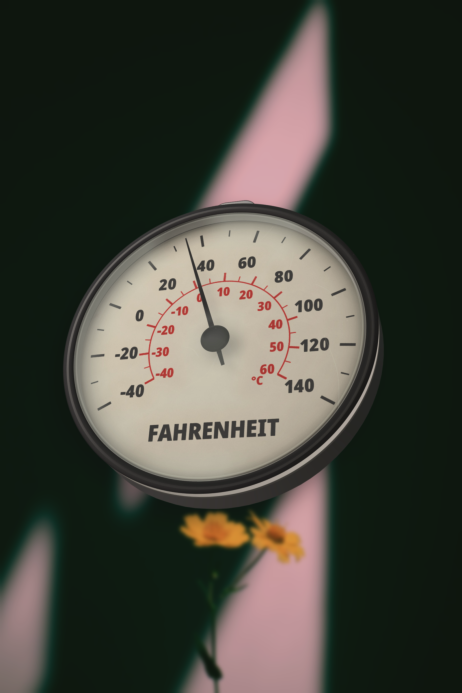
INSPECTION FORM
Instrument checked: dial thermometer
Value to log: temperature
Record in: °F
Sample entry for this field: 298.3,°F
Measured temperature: 35,°F
